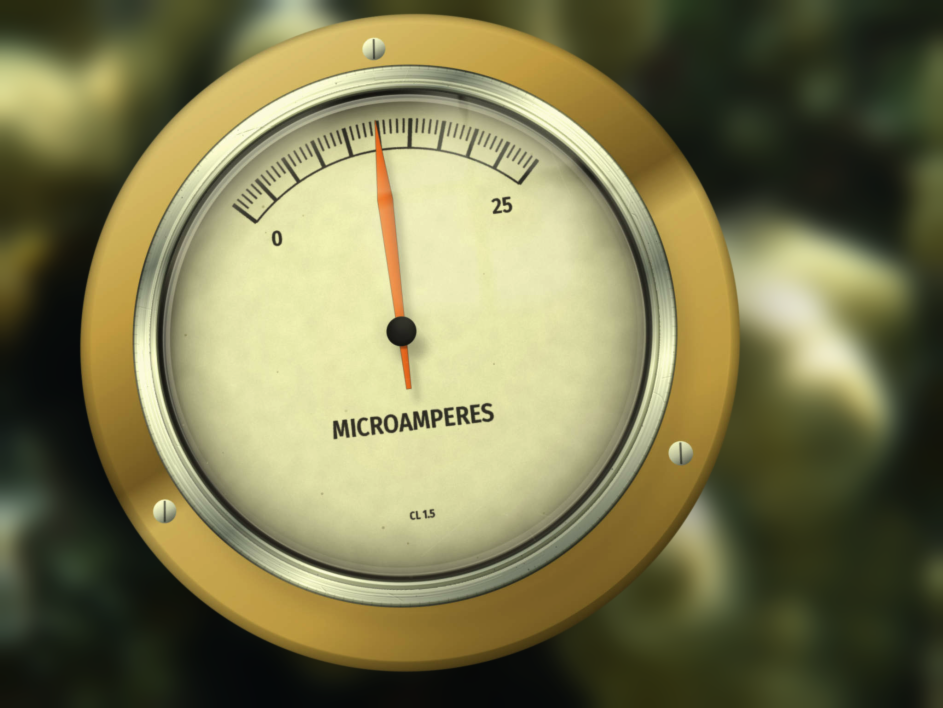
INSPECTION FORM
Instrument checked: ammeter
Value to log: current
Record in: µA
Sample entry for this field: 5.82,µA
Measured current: 12.5,µA
